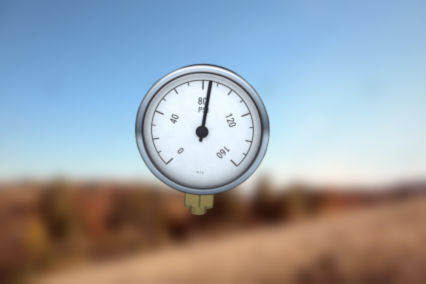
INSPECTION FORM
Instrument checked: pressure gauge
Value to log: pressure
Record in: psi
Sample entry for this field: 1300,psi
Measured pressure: 85,psi
